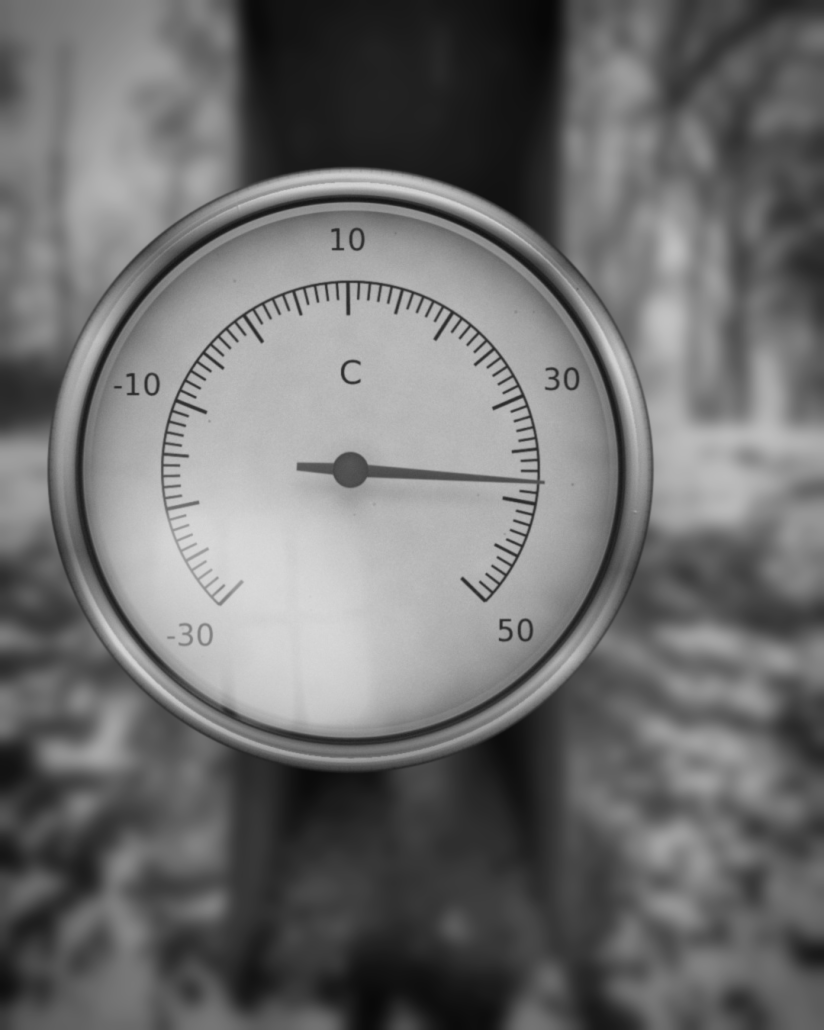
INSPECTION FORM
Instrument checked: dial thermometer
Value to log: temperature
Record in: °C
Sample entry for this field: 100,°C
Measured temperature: 38,°C
